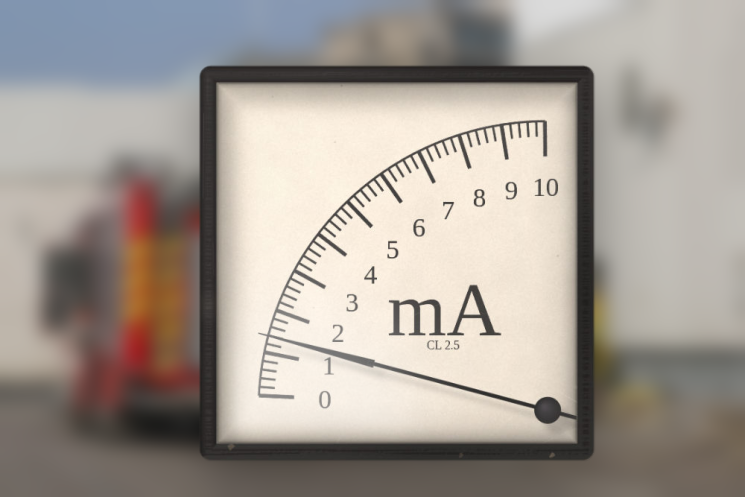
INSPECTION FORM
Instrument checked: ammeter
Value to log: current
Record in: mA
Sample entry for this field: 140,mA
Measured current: 1.4,mA
